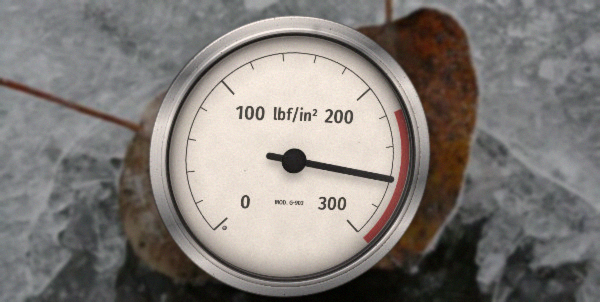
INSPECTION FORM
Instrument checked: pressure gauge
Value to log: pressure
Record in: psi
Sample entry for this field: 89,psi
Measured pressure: 260,psi
